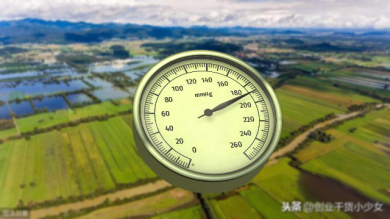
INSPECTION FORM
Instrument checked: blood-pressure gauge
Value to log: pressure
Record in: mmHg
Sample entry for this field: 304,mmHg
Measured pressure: 190,mmHg
